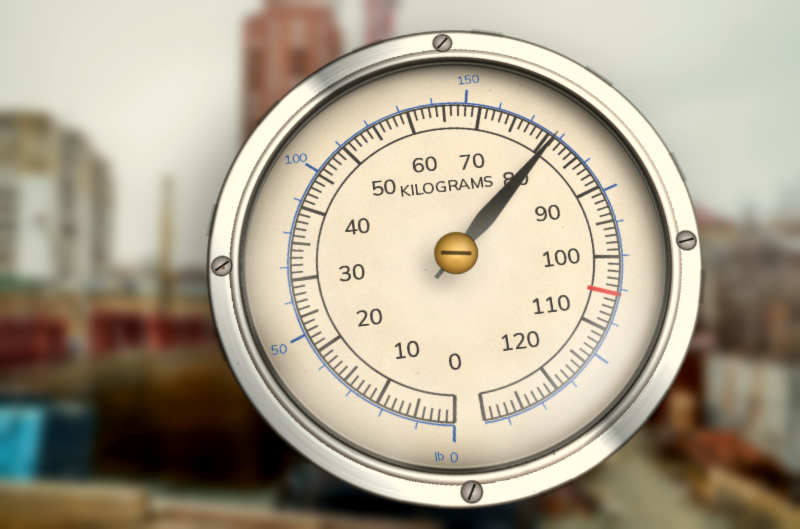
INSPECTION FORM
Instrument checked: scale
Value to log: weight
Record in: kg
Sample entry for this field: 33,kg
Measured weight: 81,kg
